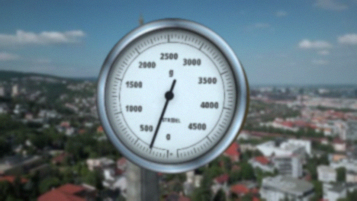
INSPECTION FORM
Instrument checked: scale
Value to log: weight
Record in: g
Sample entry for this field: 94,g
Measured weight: 250,g
